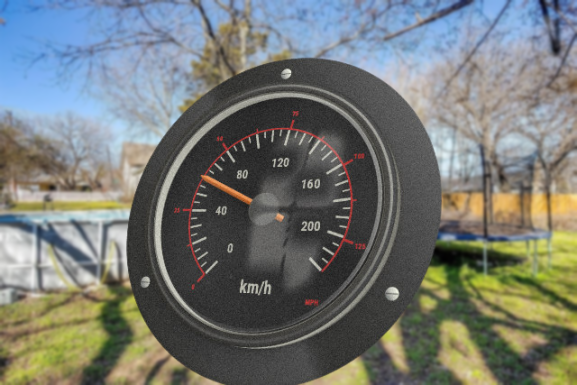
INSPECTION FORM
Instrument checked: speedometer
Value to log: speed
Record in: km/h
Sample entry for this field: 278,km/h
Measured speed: 60,km/h
